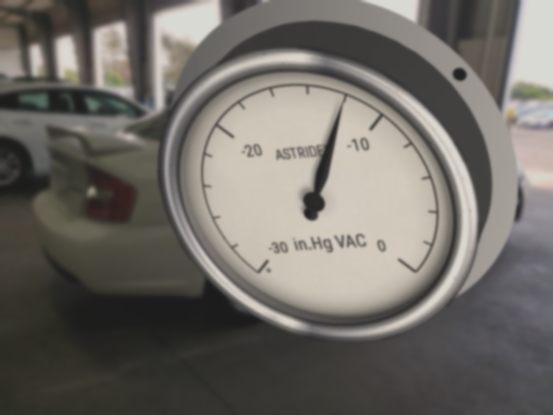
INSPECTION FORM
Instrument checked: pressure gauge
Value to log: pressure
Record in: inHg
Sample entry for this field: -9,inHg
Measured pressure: -12,inHg
